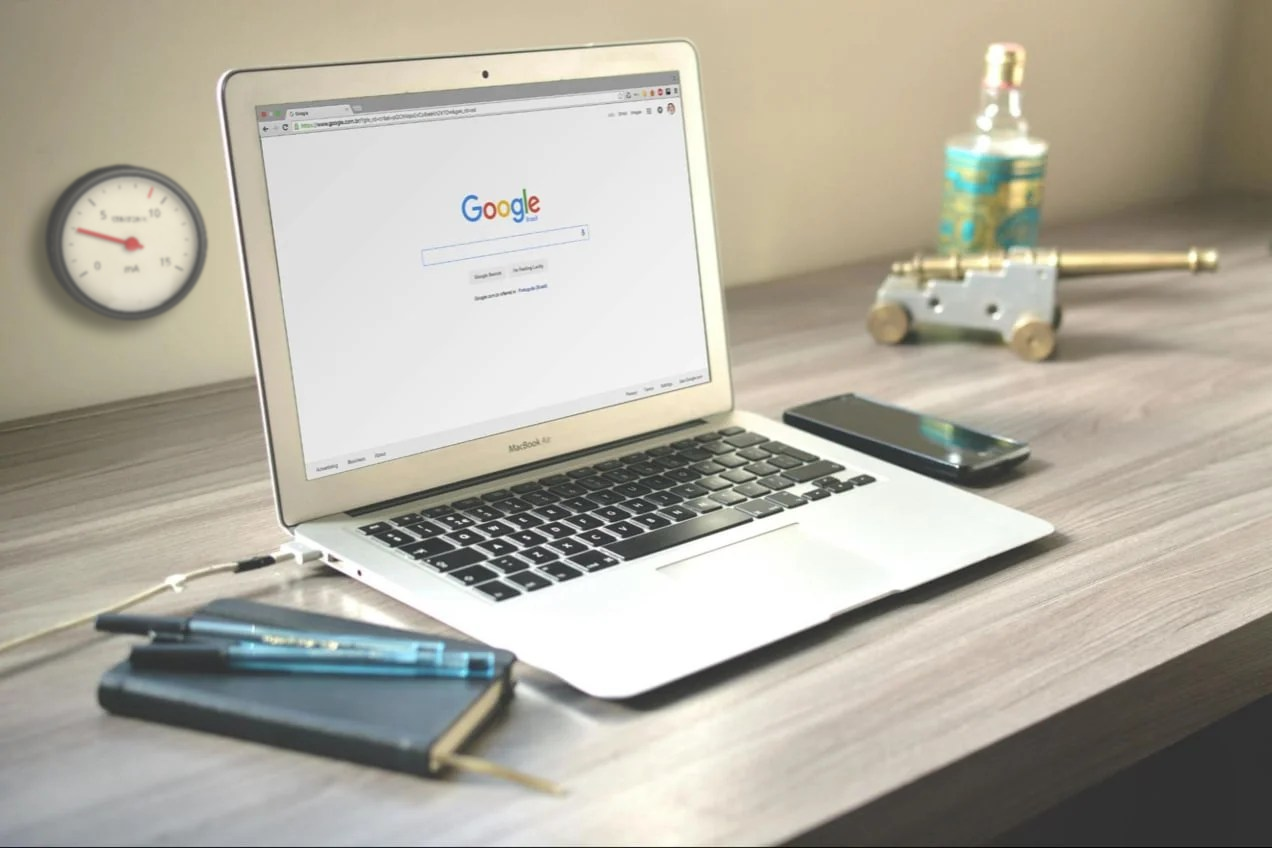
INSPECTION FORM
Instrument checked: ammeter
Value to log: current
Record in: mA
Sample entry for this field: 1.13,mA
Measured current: 3,mA
